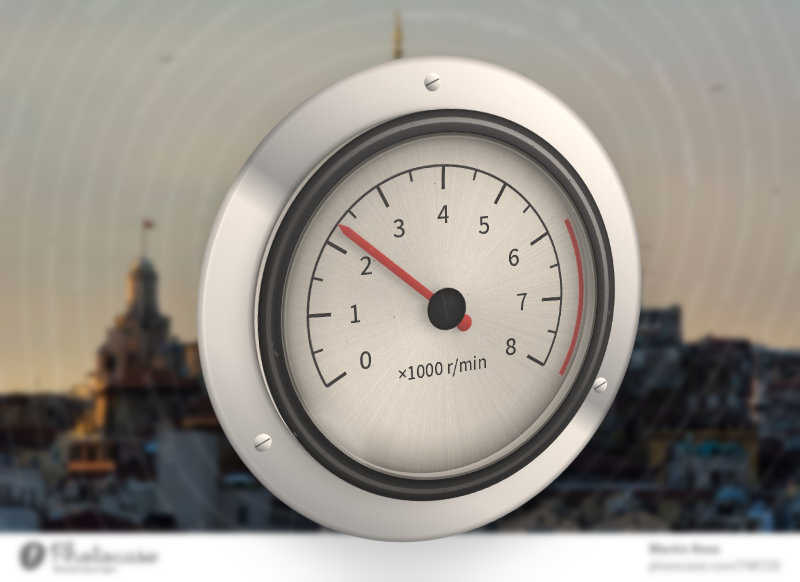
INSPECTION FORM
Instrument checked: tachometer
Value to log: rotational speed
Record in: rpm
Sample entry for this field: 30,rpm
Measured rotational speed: 2250,rpm
